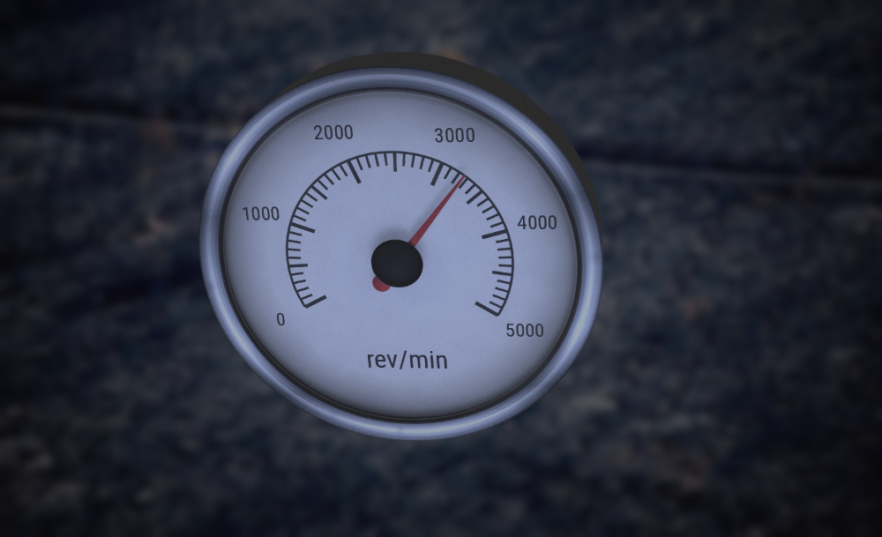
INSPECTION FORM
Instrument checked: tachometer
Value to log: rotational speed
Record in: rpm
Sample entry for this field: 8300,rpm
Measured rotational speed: 3250,rpm
